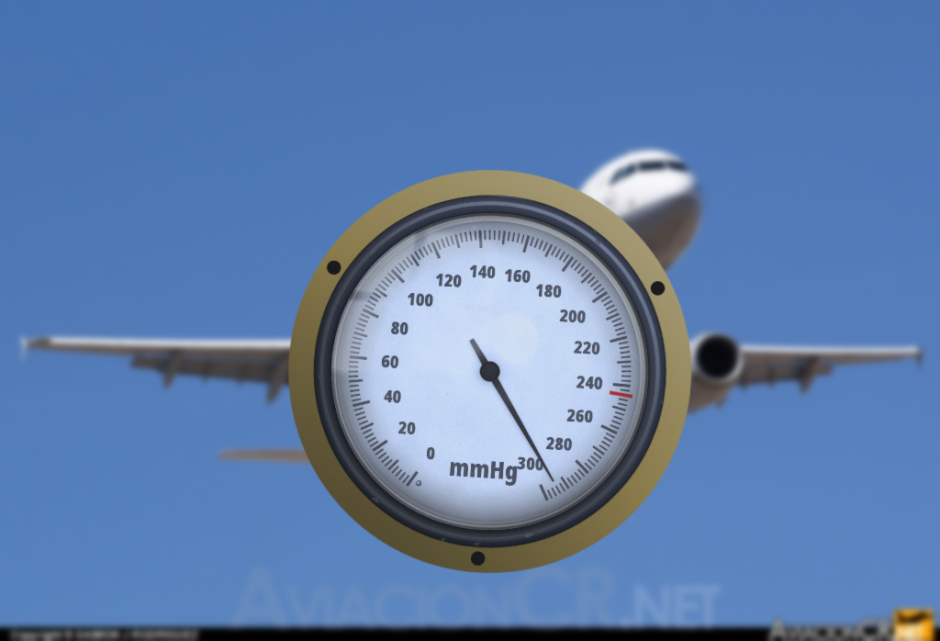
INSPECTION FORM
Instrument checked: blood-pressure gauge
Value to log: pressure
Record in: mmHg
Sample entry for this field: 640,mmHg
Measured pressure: 294,mmHg
